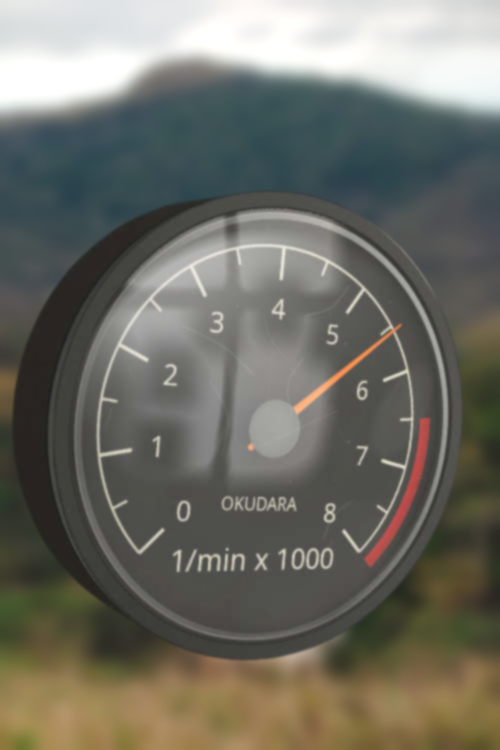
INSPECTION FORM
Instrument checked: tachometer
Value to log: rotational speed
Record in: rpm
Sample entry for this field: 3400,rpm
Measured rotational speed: 5500,rpm
